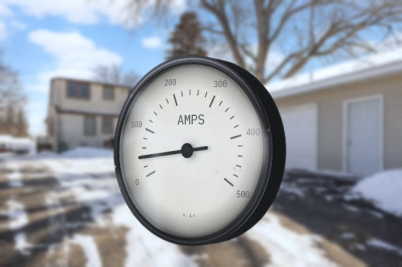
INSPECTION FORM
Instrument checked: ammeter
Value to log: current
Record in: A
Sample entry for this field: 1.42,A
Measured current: 40,A
